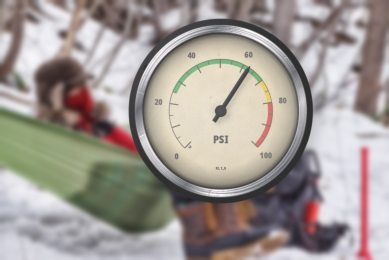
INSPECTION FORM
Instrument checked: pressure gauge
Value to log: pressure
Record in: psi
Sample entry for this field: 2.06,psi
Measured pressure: 62.5,psi
